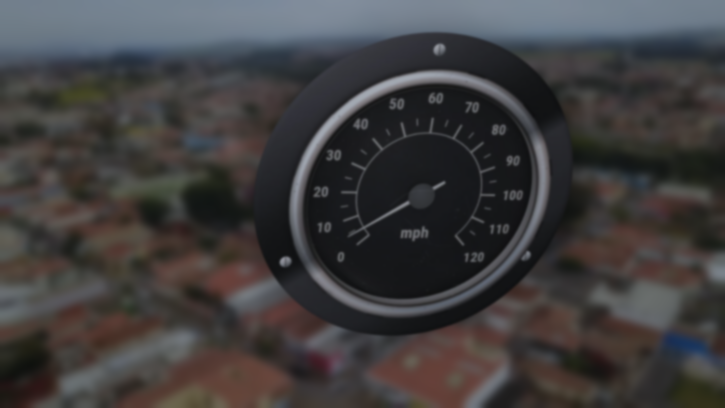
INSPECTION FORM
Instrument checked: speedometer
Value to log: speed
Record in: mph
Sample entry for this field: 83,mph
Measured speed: 5,mph
